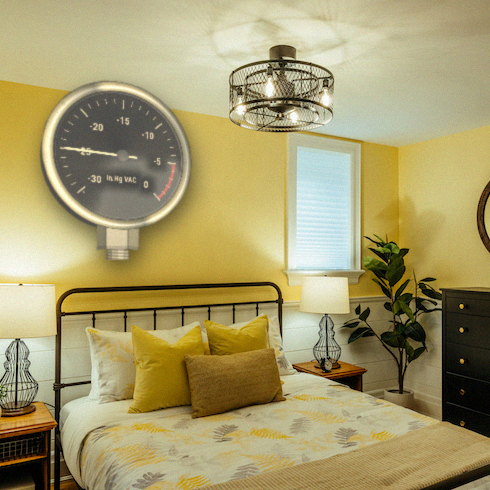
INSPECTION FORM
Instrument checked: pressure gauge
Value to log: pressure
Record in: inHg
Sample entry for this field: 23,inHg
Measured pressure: -25,inHg
